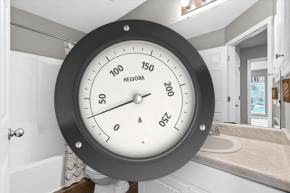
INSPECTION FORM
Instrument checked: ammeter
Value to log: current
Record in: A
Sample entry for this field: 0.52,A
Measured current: 30,A
